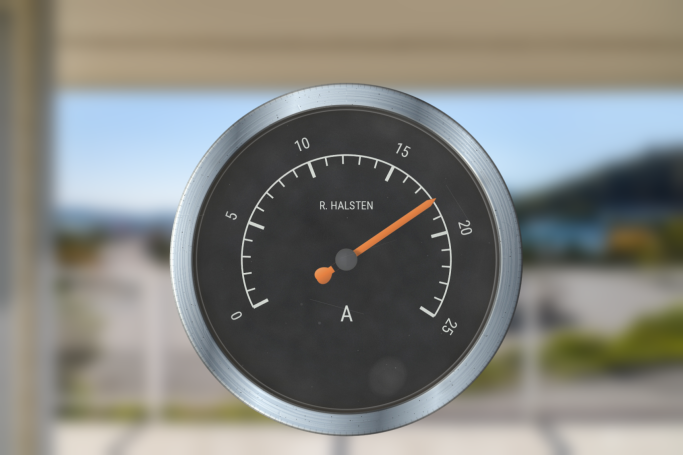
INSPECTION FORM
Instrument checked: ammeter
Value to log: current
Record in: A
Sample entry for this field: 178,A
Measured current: 18,A
